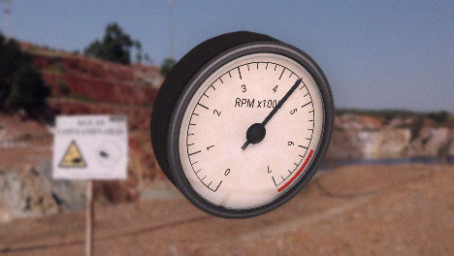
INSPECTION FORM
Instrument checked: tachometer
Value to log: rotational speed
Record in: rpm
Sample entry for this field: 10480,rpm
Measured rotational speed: 4400,rpm
